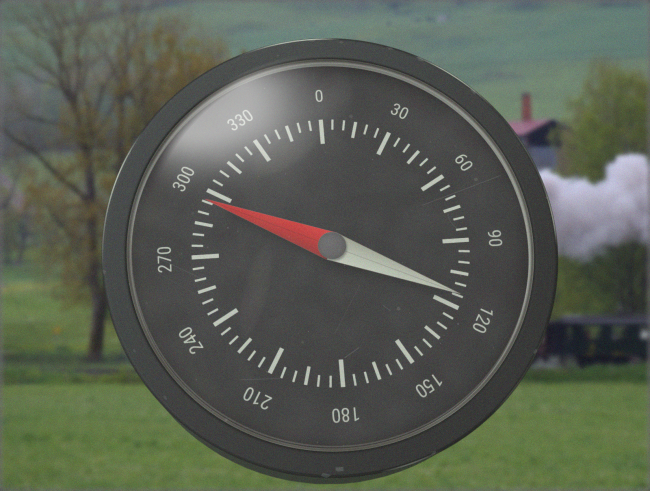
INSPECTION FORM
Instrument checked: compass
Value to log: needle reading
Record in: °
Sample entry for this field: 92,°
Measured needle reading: 295,°
